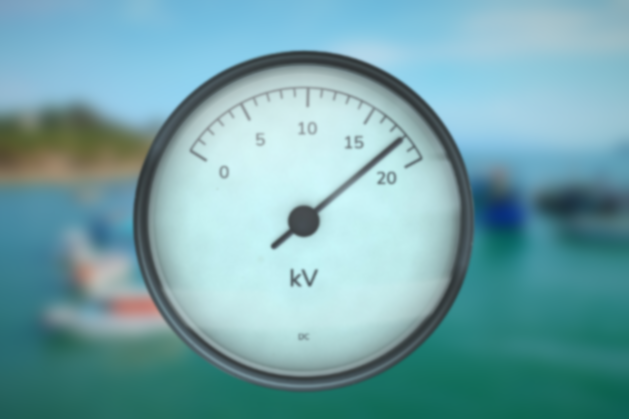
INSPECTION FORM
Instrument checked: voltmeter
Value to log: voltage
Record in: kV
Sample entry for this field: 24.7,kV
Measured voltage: 18,kV
